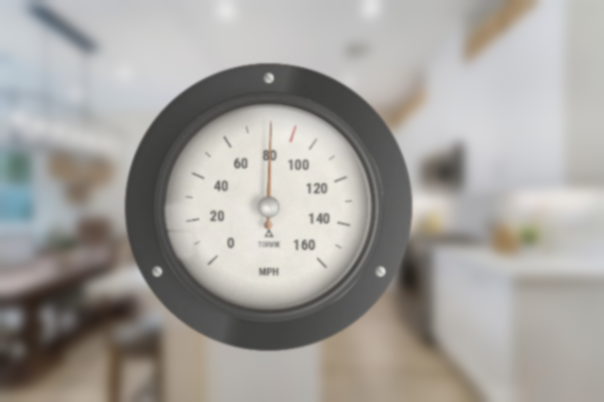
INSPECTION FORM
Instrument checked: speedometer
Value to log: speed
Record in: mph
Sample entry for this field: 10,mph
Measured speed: 80,mph
